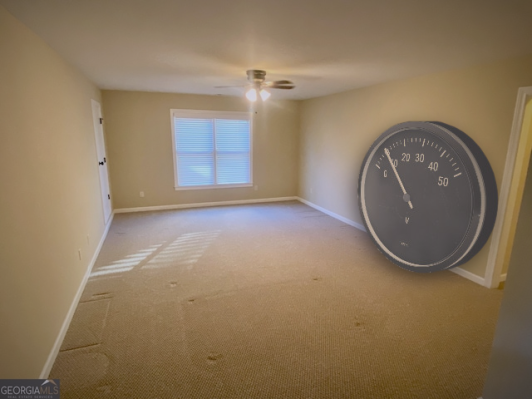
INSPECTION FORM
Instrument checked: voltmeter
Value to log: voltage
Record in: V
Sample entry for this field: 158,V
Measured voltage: 10,V
